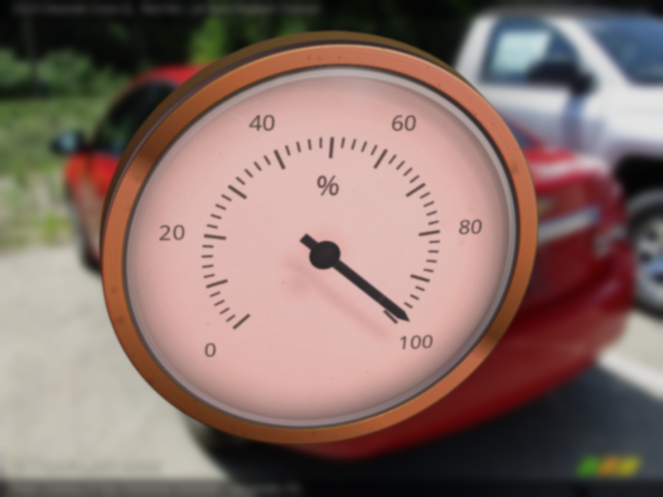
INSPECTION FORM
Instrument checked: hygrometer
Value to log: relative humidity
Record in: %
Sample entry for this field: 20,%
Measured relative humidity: 98,%
